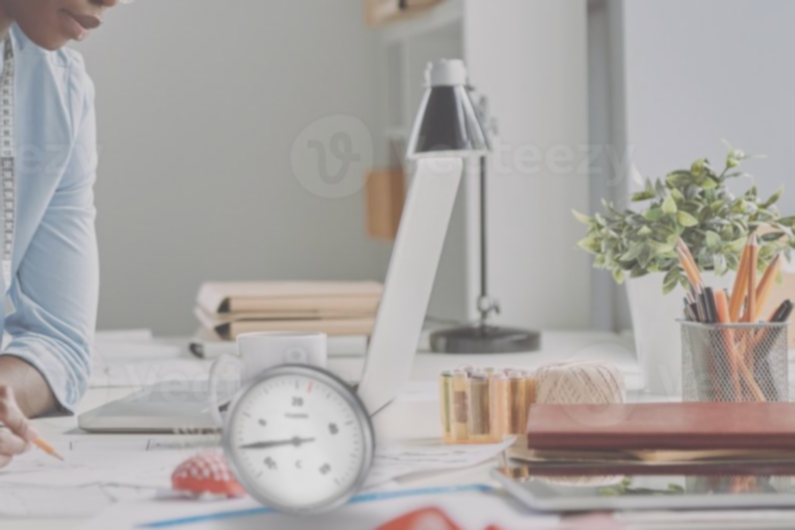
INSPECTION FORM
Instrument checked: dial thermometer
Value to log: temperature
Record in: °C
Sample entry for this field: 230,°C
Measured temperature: -10,°C
